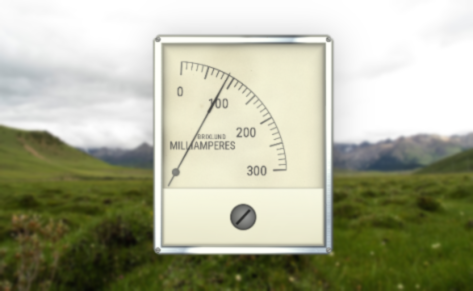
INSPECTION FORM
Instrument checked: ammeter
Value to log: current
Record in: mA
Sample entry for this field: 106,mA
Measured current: 90,mA
